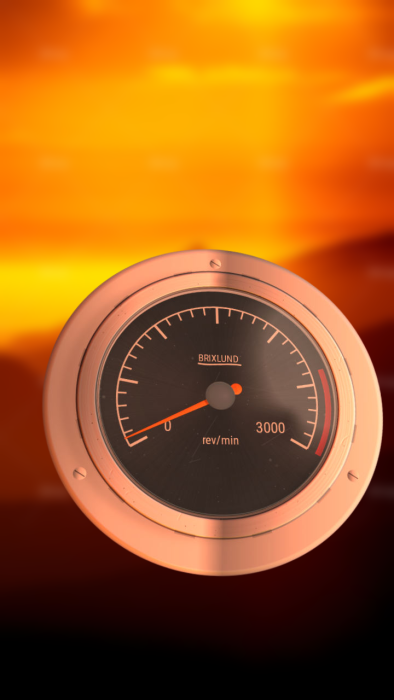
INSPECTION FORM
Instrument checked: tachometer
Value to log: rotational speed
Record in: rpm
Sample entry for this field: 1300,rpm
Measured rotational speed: 50,rpm
